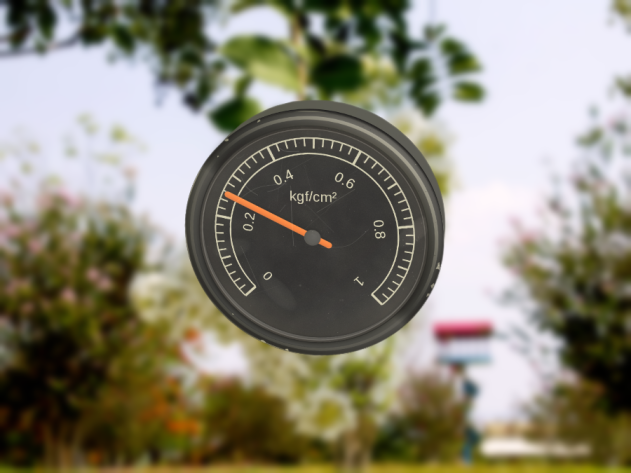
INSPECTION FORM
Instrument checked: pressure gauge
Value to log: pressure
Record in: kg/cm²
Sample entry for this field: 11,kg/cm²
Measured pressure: 0.26,kg/cm²
